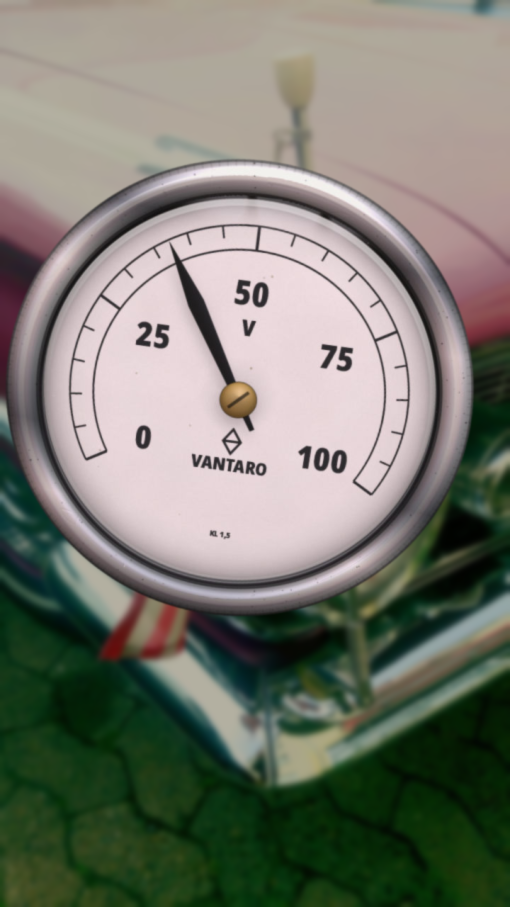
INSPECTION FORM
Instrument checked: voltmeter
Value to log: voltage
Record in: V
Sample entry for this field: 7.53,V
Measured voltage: 37.5,V
